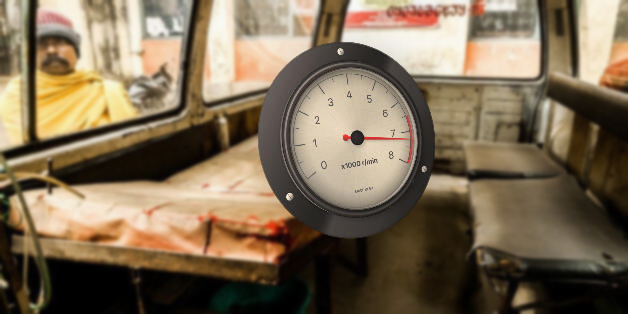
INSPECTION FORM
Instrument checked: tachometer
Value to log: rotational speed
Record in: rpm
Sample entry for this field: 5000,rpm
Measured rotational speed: 7250,rpm
